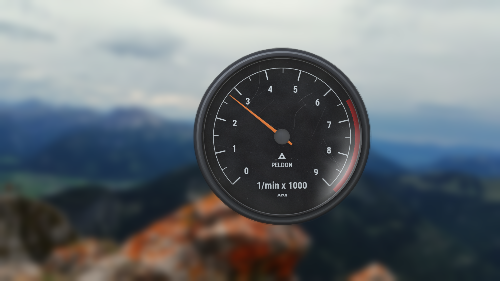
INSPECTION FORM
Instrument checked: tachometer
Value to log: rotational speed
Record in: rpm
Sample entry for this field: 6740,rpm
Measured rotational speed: 2750,rpm
